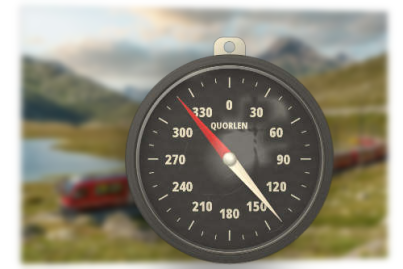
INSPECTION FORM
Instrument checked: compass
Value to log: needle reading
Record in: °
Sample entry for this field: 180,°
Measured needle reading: 320,°
